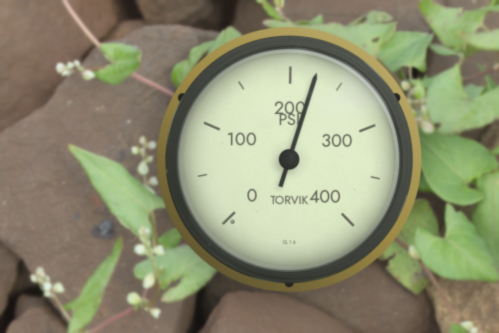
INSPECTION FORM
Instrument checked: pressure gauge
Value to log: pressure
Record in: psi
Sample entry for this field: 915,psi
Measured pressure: 225,psi
